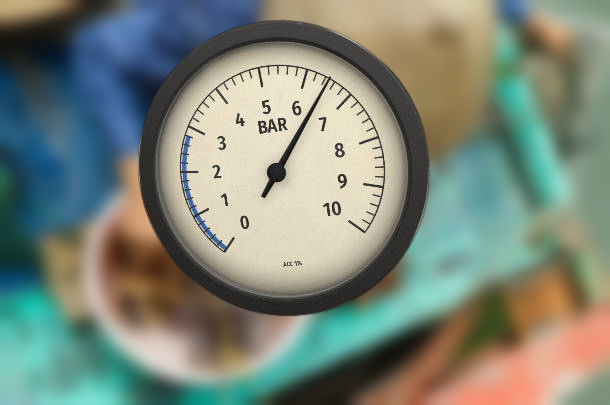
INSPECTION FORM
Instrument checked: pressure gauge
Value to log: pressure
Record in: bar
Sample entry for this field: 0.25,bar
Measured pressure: 6.5,bar
